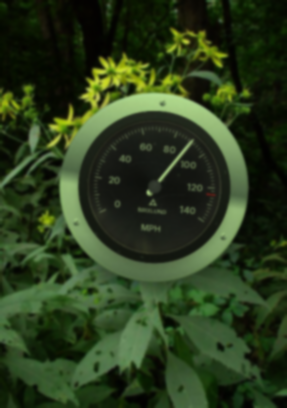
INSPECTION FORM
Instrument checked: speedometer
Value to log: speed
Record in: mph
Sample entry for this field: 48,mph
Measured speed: 90,mph
